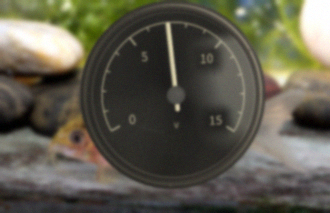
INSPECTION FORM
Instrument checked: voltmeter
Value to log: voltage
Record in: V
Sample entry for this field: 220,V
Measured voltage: 7,V
